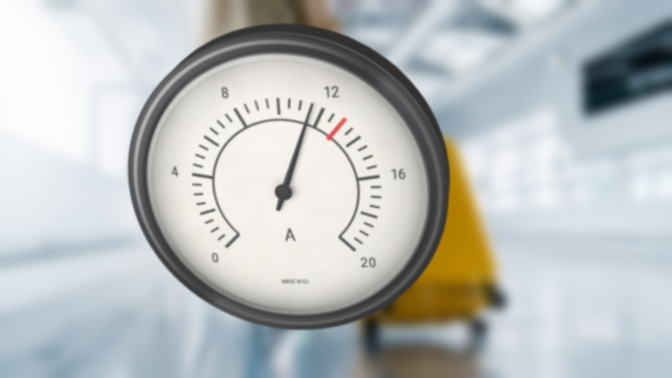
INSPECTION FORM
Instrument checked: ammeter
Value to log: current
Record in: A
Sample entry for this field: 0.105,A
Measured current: 11.5,A
